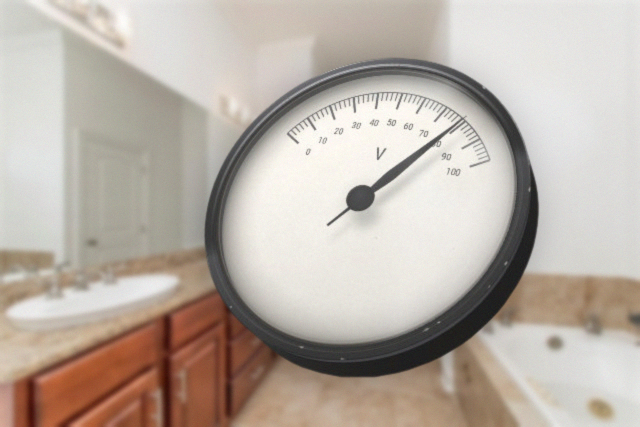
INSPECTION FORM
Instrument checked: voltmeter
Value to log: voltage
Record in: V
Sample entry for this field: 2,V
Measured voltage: 80,V
